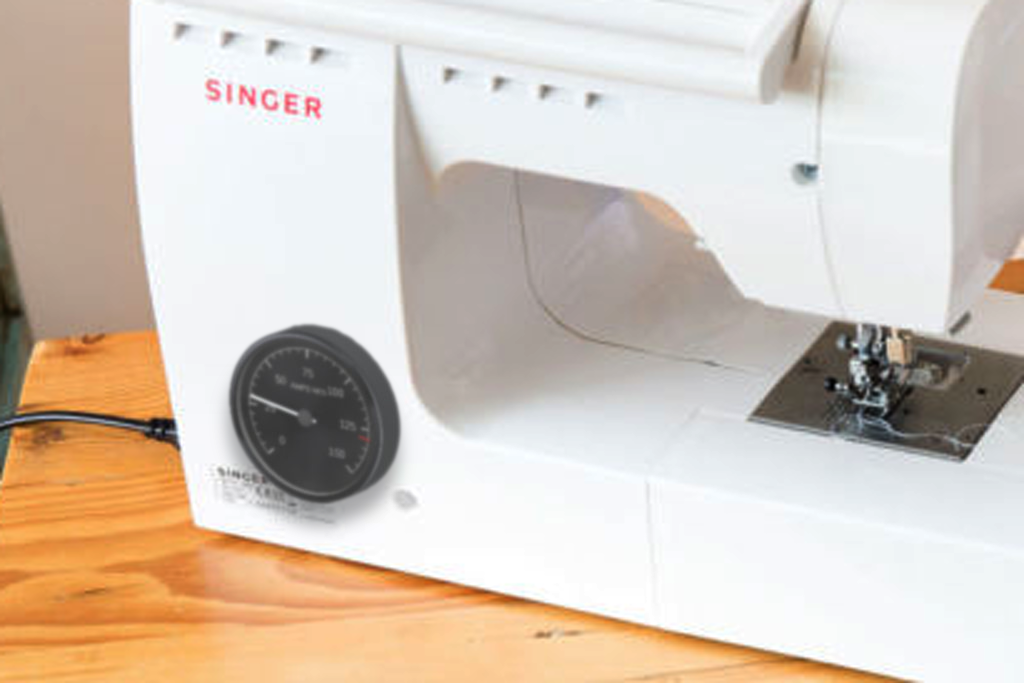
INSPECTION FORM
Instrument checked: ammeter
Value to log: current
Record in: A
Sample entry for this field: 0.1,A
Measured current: 30,A
